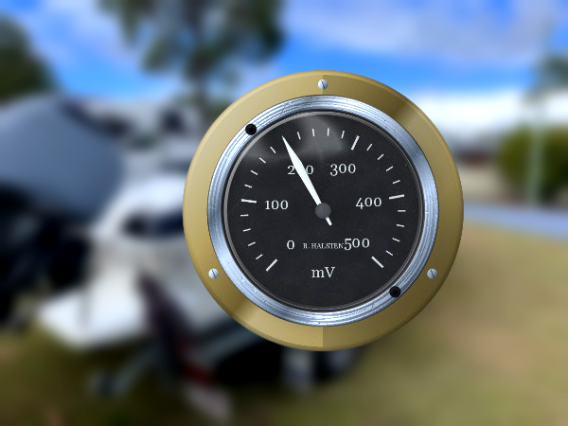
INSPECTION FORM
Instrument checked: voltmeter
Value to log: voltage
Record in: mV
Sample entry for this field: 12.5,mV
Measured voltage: 200,mV
